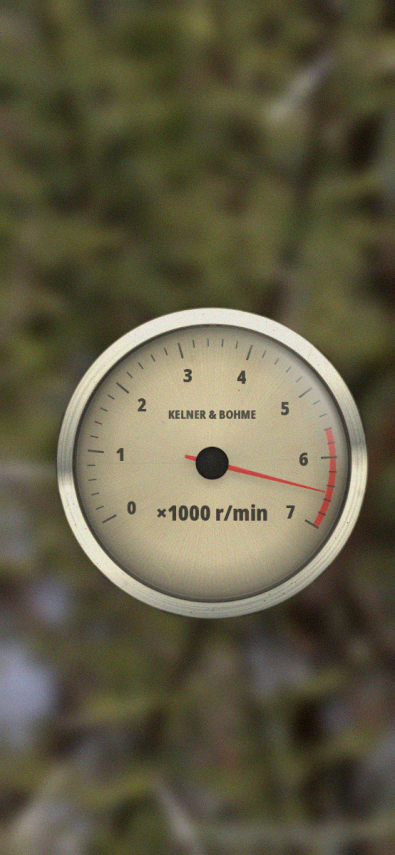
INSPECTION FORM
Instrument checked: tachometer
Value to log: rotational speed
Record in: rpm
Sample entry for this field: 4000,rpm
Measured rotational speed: 6500,rpm
